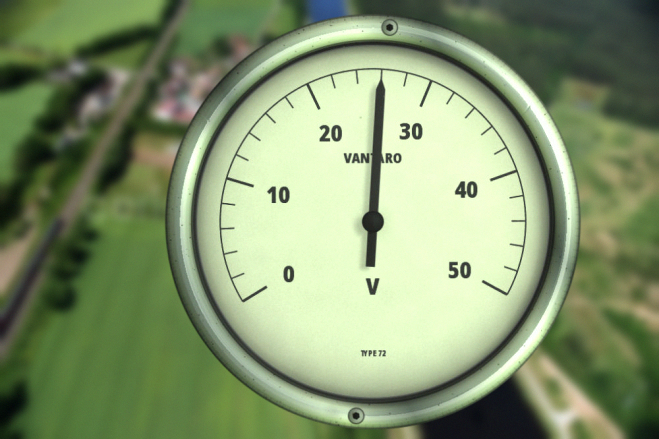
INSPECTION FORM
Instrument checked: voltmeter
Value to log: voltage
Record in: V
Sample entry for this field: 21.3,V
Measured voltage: 26,V
